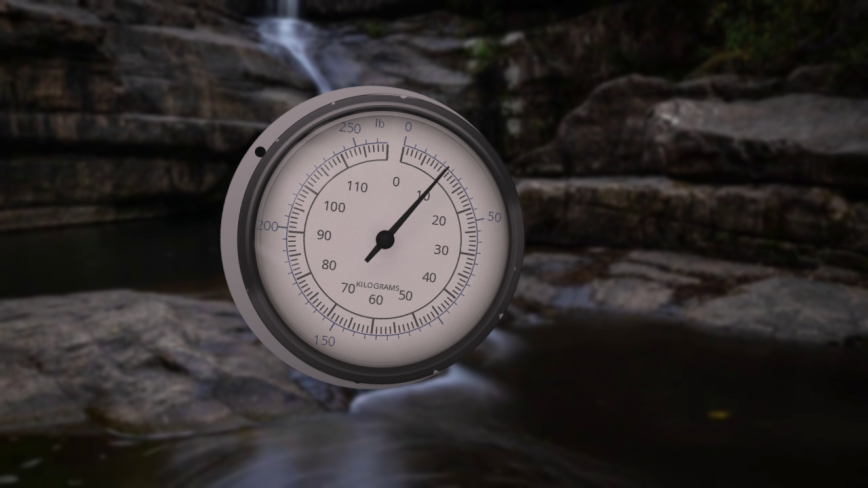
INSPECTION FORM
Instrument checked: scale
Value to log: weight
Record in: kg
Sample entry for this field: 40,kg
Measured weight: 10,kg
